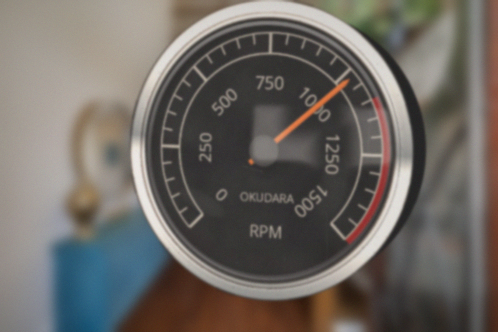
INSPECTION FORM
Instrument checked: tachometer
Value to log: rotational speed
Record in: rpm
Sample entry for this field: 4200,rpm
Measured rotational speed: 1025,rpm
